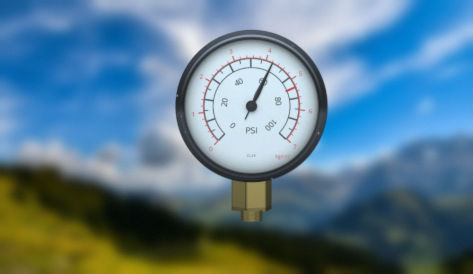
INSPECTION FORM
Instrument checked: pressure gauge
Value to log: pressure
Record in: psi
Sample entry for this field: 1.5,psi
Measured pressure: 60,psi
